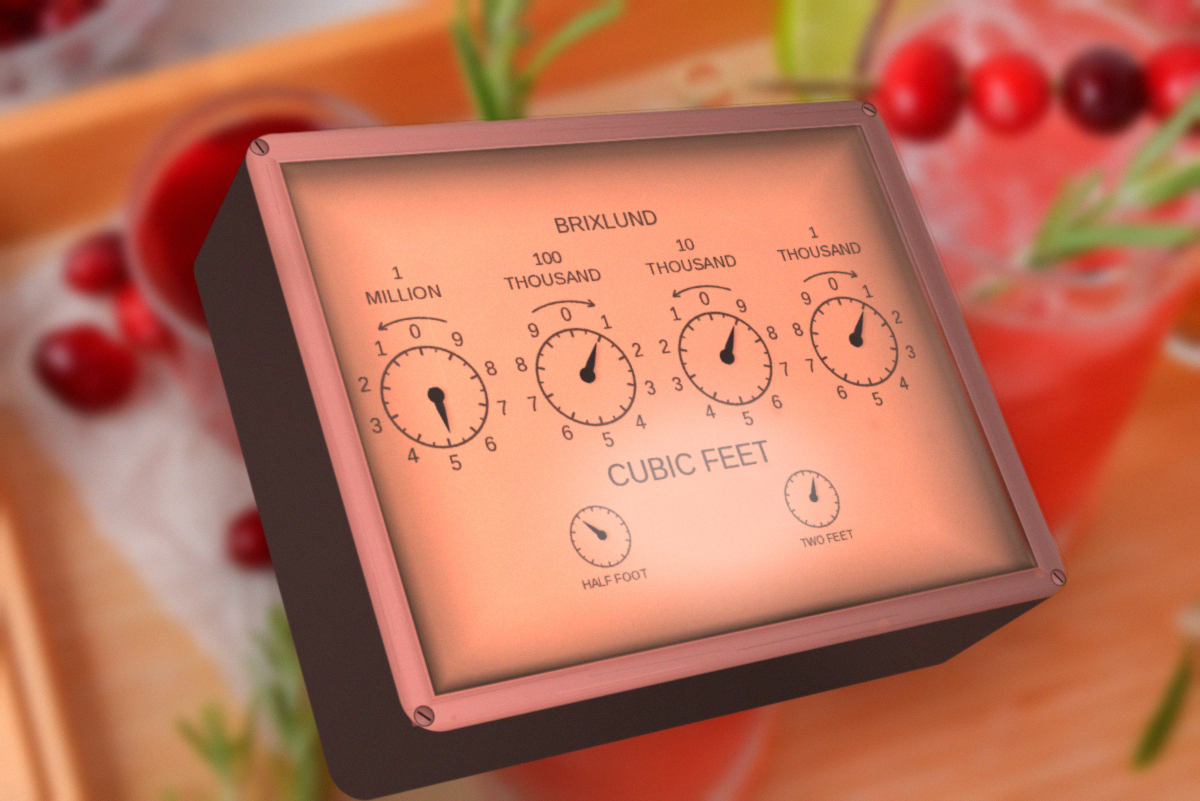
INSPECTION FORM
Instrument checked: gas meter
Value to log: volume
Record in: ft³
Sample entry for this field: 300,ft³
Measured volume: 509100,ft³
